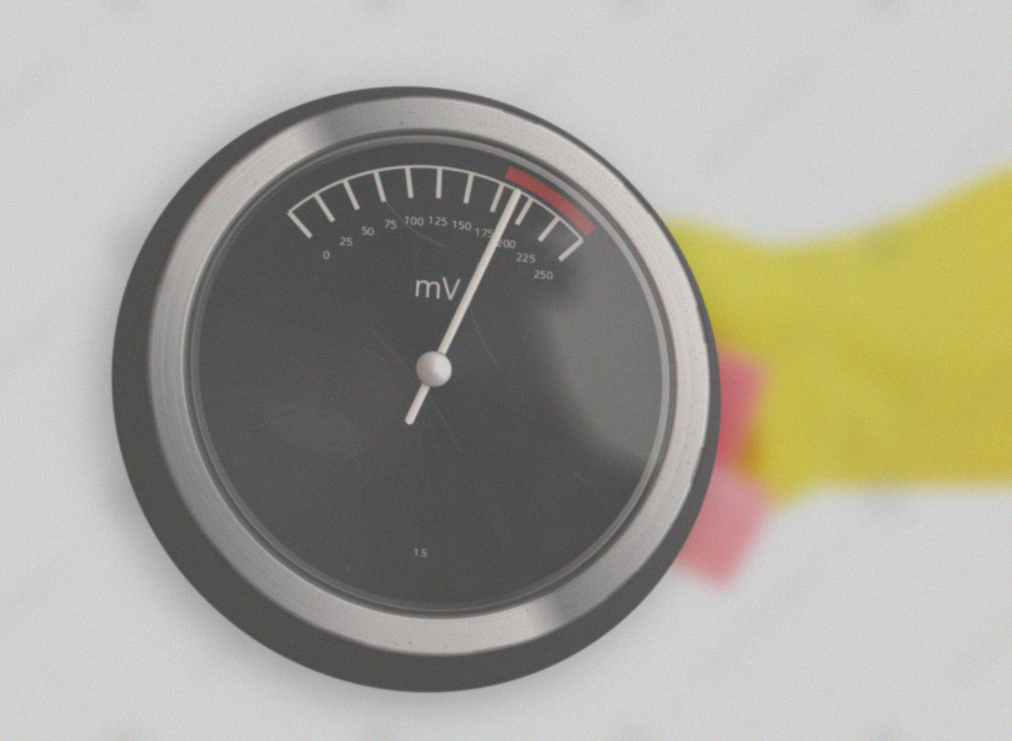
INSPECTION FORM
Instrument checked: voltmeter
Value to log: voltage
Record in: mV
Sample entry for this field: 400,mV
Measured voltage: 187.5,mV
